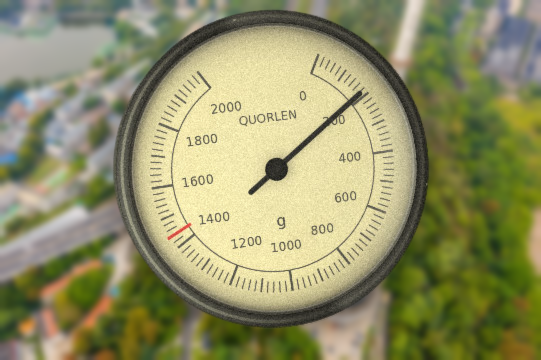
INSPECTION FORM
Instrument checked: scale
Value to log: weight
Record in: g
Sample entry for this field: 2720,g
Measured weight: 180,g
